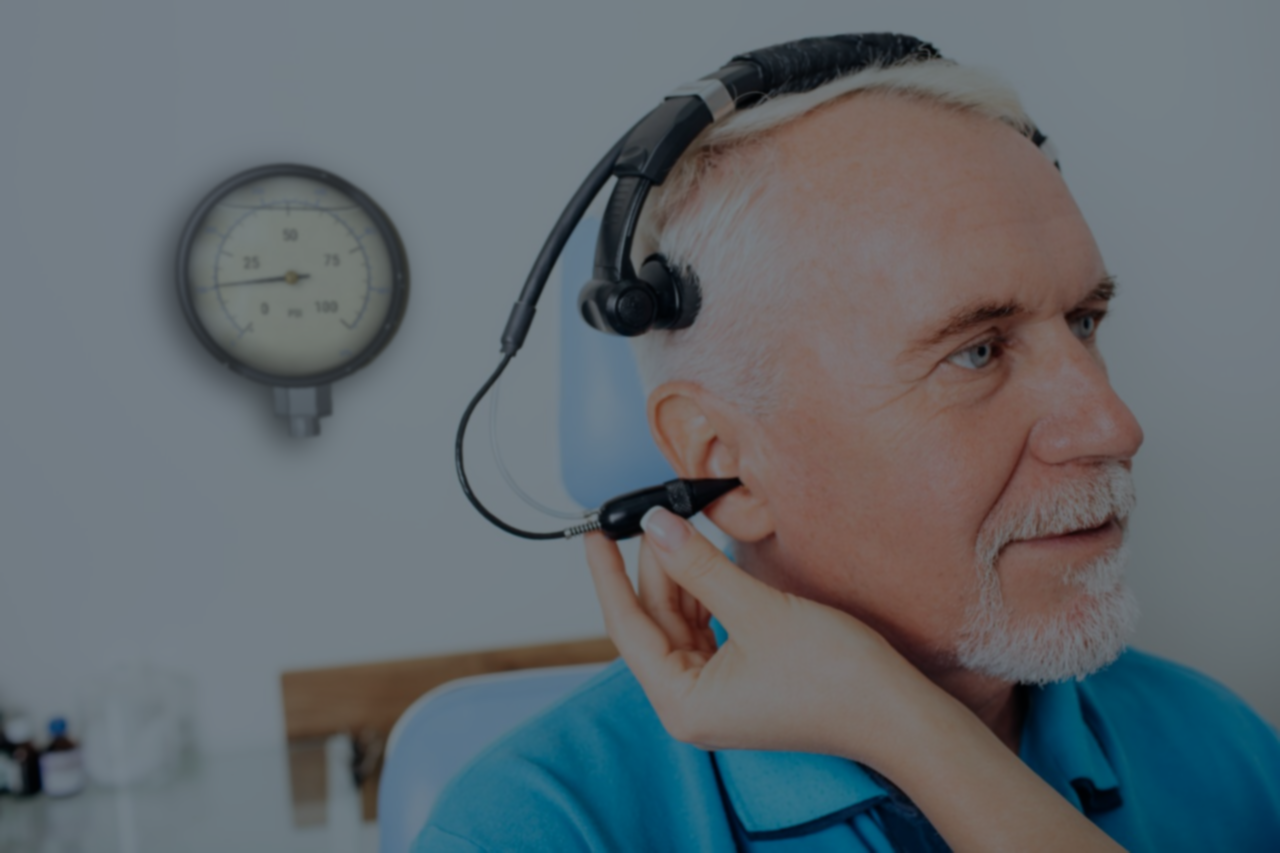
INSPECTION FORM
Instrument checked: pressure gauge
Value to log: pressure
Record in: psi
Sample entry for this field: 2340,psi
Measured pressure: 15,psi
